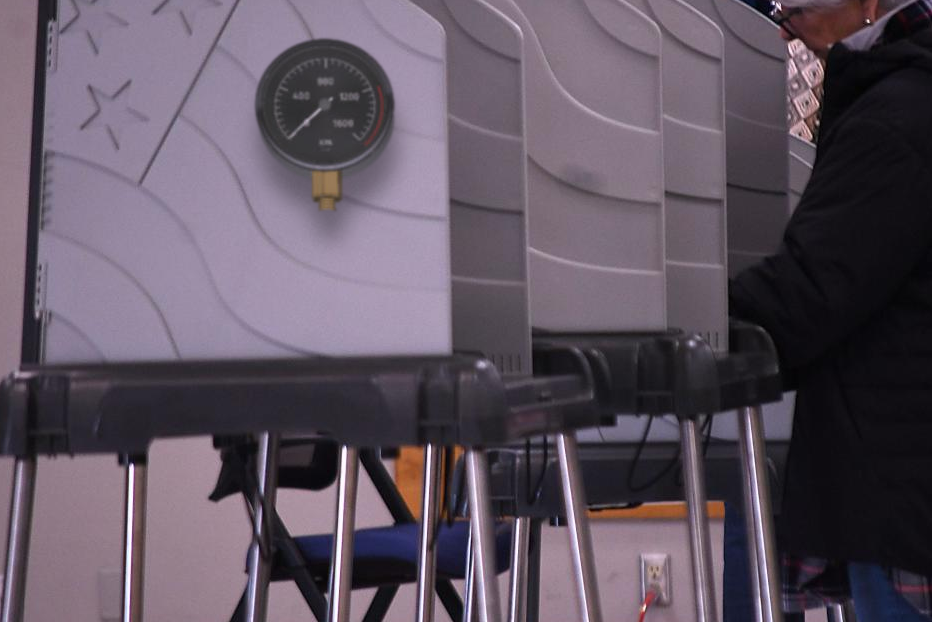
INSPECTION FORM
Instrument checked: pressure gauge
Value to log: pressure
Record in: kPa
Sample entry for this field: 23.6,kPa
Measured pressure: 0,kPa
